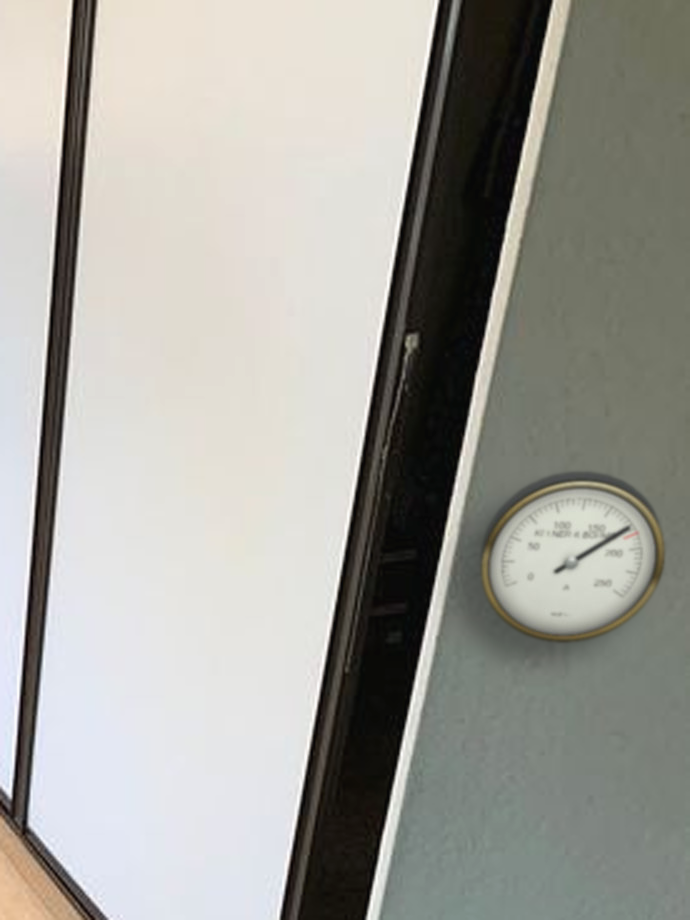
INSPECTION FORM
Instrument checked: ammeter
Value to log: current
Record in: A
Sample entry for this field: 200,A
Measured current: 175,A
